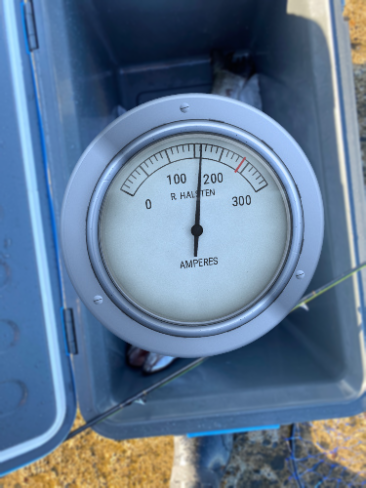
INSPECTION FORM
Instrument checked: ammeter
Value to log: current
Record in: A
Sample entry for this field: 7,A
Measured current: 160,A
